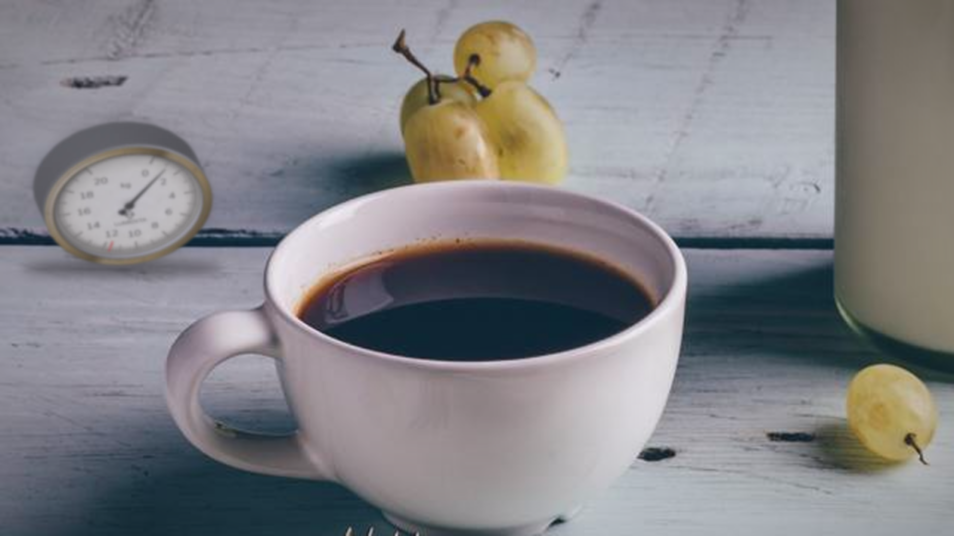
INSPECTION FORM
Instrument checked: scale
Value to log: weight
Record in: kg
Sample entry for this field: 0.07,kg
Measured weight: 1,kg
